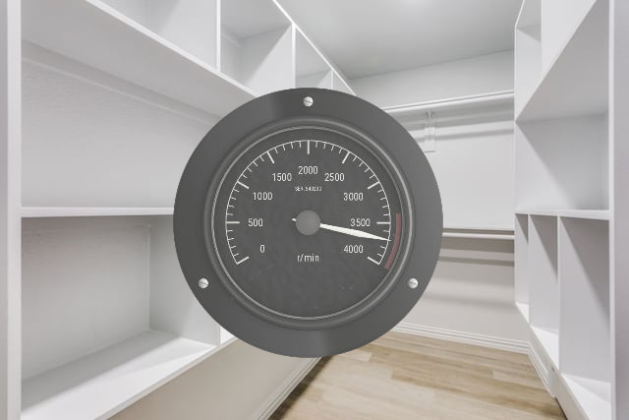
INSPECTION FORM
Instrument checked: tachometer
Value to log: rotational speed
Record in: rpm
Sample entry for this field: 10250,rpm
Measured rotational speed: 3700,rpm
